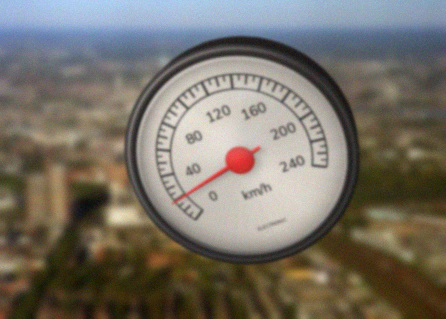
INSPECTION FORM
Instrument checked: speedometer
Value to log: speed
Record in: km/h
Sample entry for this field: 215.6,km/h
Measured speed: 20,km/h
